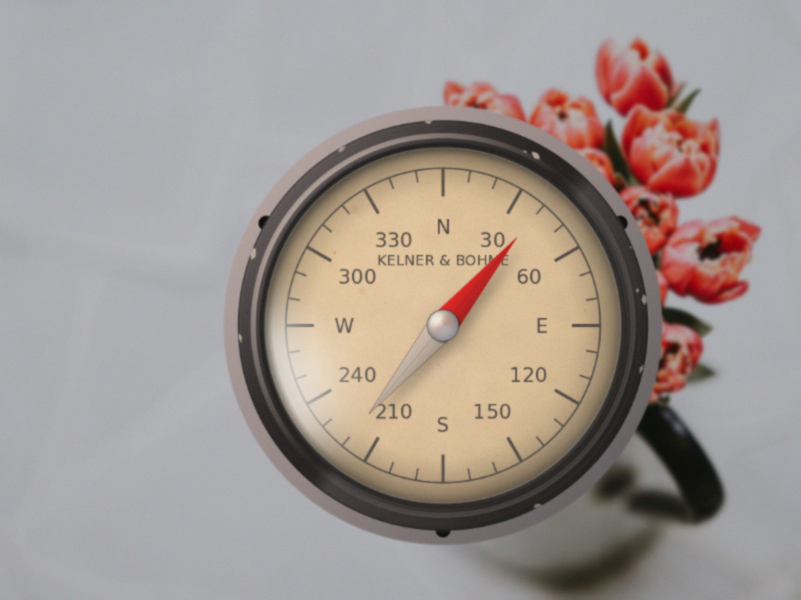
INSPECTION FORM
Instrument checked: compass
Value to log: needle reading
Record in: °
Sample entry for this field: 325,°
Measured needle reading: 40,°
